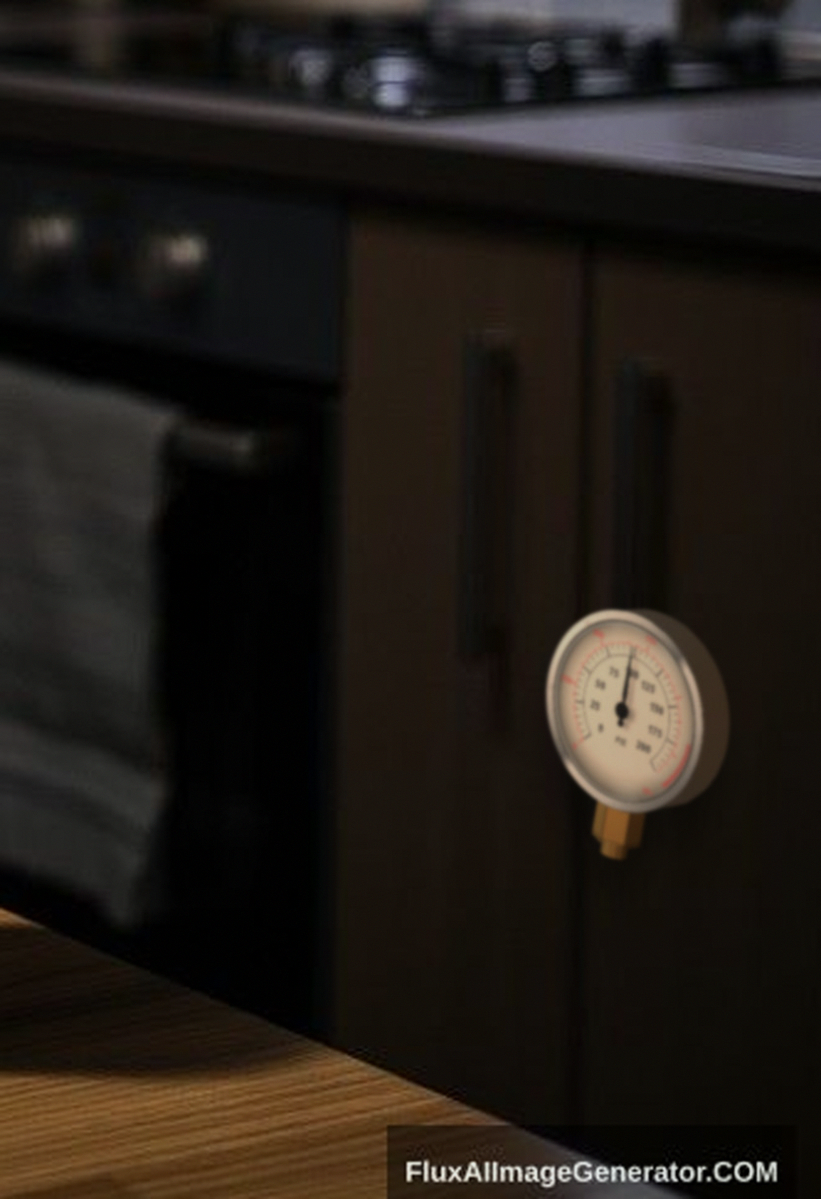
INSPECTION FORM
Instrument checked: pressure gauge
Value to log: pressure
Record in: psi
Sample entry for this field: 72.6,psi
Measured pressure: 100,psi
